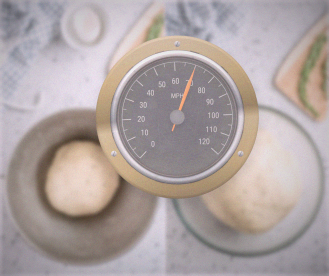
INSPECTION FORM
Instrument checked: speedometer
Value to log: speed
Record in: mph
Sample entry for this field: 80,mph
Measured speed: 70,mph
